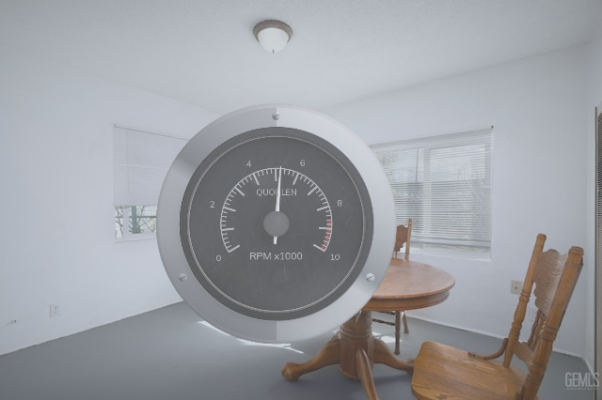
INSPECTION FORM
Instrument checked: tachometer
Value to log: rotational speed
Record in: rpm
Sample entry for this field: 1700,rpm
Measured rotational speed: 5200,rpm
